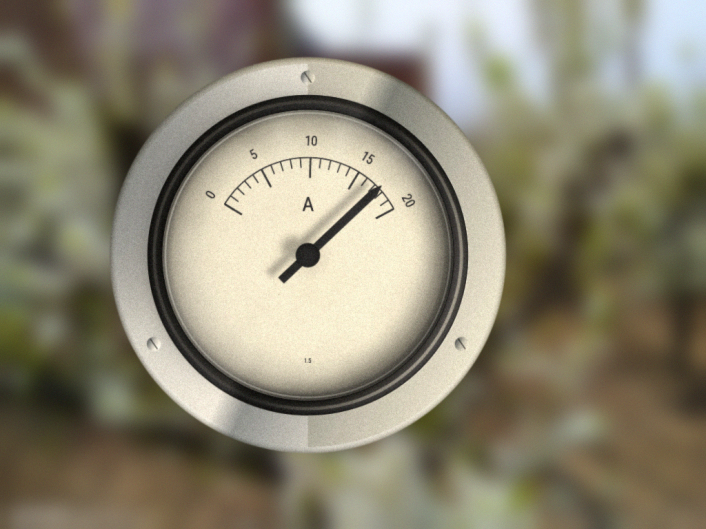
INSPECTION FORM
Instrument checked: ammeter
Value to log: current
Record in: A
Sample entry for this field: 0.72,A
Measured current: 17.5,A
